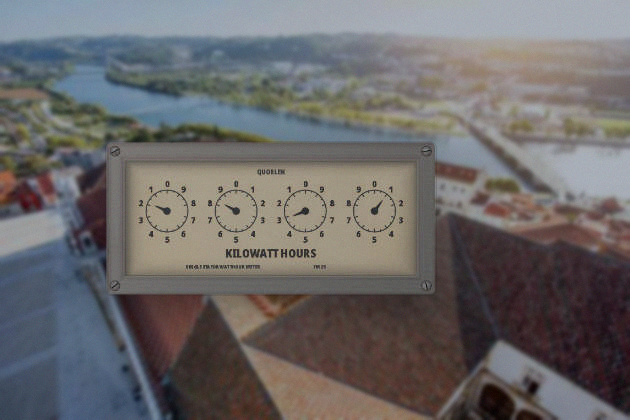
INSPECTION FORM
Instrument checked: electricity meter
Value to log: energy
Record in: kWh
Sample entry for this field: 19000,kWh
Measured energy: 1831,kWh
